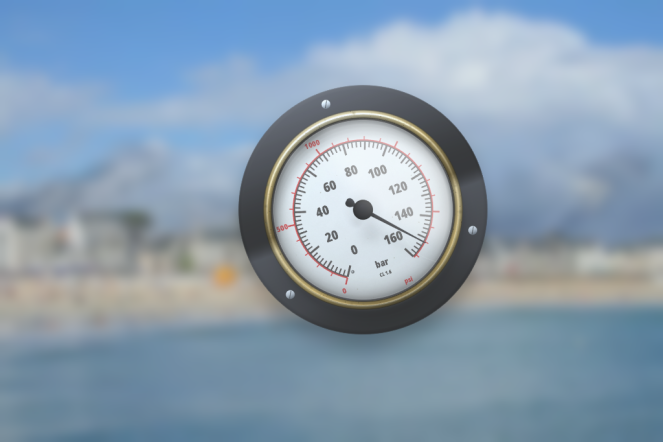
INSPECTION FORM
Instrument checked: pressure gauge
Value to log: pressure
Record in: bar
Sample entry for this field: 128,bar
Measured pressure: 152,bar
